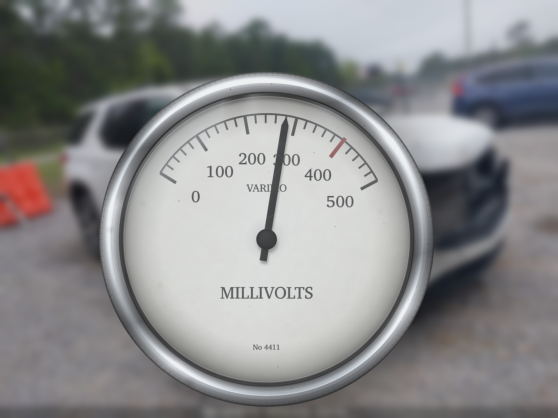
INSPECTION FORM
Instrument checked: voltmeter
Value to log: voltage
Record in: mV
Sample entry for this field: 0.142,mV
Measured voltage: 280,mV
